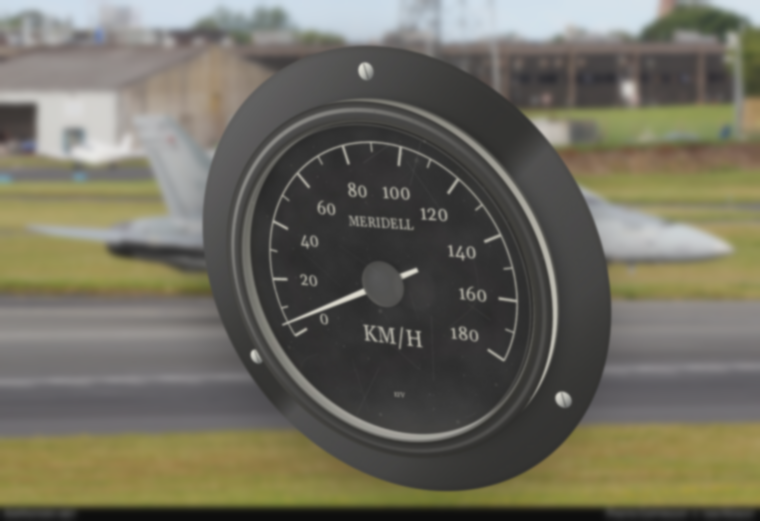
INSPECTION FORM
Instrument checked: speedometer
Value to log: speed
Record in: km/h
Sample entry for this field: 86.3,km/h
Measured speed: 5,km/h
